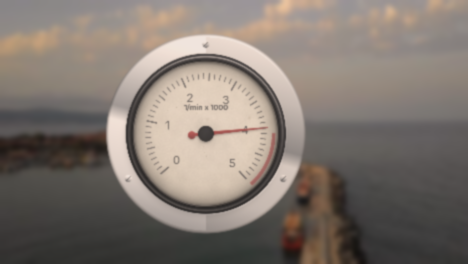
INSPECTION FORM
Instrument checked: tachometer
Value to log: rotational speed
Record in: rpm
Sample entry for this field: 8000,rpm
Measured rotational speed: 4000,rpm
